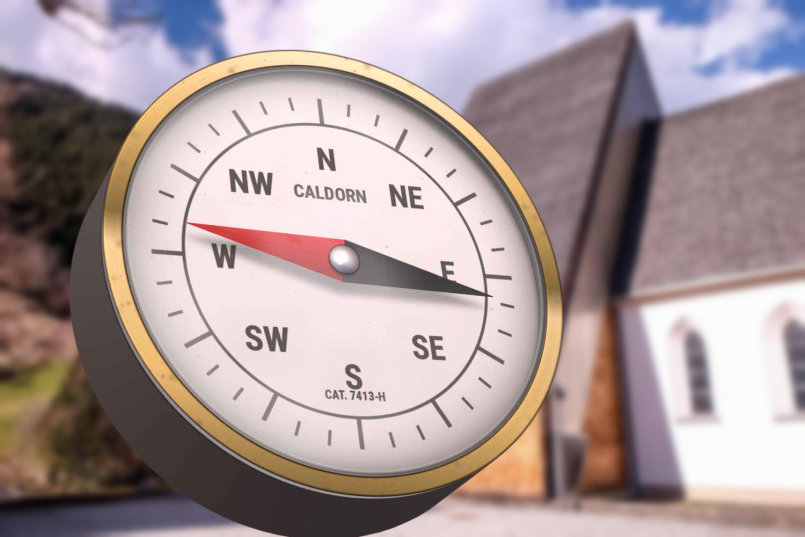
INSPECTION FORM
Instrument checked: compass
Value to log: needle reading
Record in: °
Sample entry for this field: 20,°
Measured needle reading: 280,°
